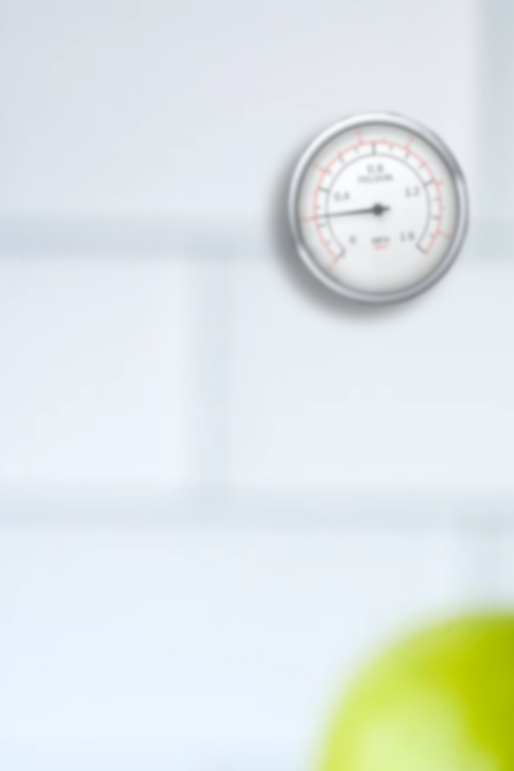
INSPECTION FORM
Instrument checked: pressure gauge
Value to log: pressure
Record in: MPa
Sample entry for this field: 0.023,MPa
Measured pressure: 0.25,MPa
